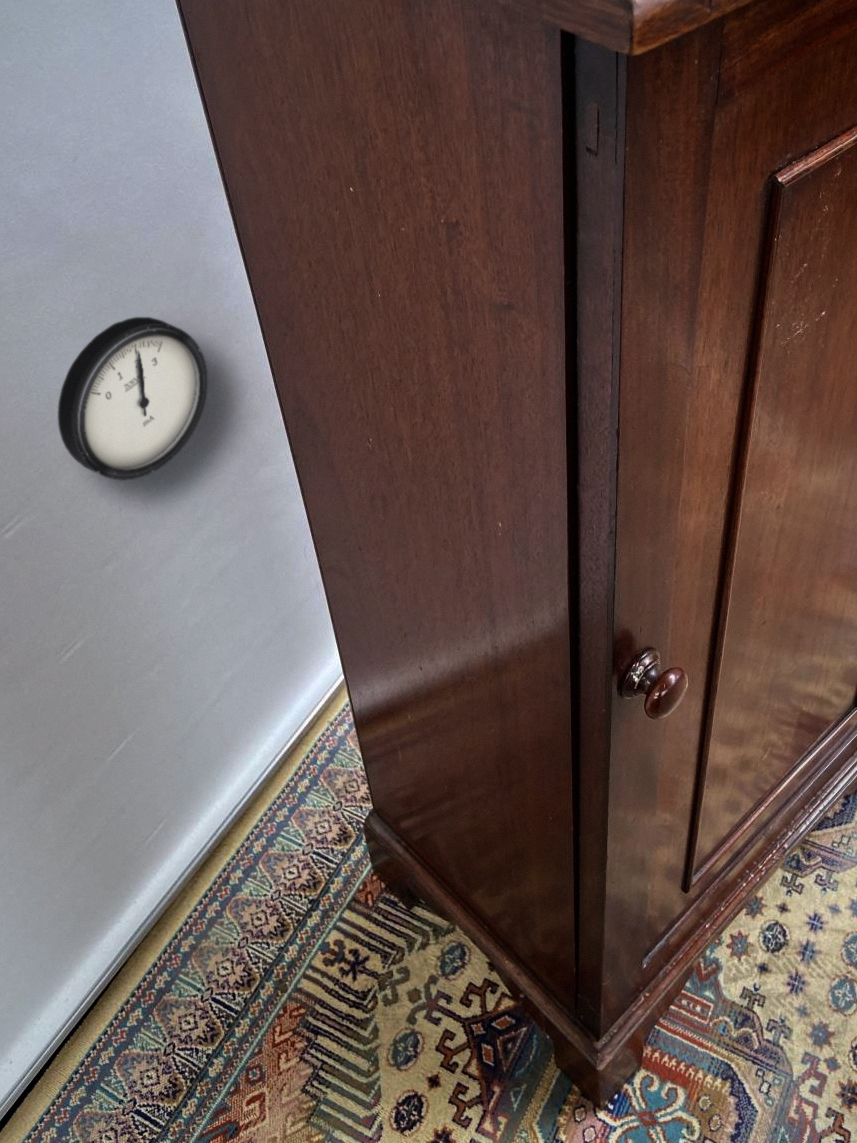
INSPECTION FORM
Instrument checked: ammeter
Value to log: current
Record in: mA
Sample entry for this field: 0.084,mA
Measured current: 2,mA
